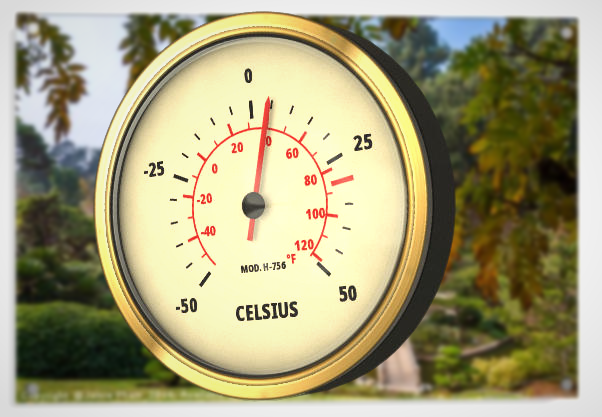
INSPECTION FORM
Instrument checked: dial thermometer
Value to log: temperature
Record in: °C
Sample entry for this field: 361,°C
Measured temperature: 5,°C
